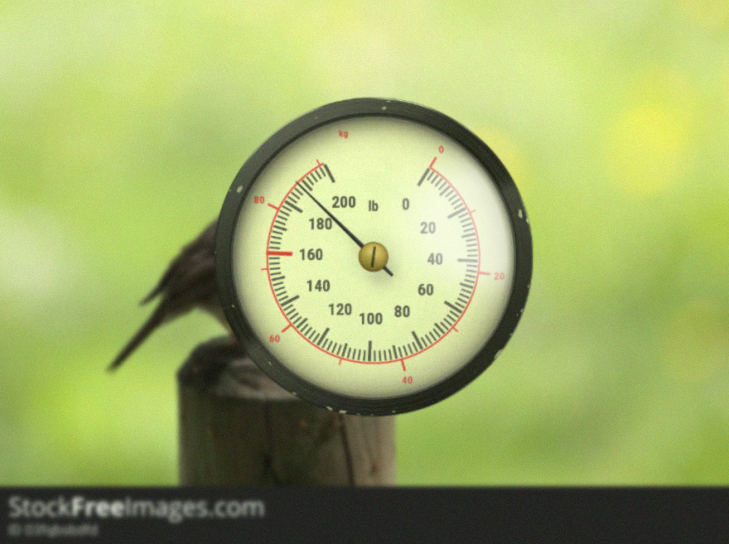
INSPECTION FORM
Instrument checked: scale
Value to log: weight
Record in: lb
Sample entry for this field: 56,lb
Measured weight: 188,lb
